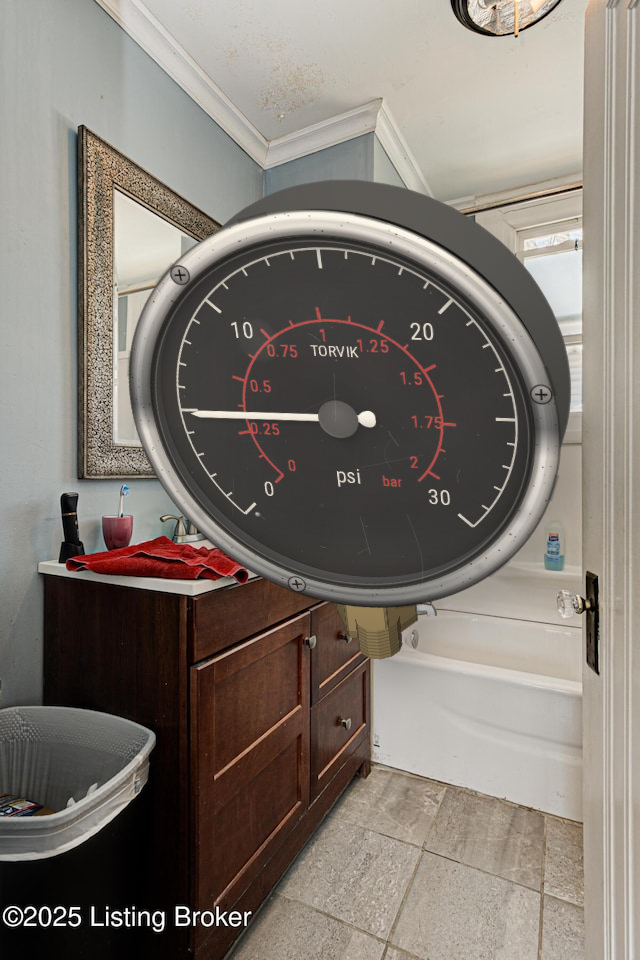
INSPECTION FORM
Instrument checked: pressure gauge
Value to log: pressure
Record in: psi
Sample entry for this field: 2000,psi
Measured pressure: 5,psi
